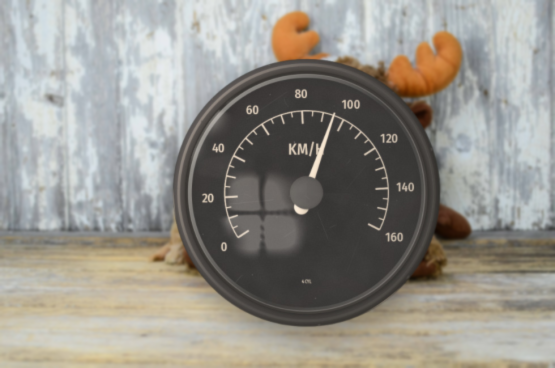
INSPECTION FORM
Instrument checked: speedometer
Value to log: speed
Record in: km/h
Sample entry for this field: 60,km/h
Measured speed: 95,km/h
